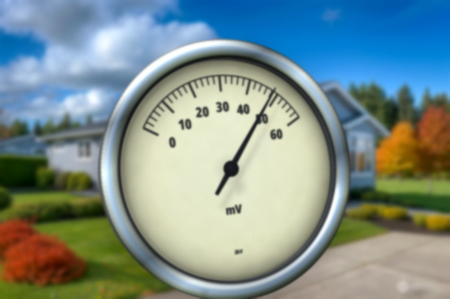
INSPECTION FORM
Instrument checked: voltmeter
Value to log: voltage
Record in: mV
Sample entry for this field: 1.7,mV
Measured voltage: 48,mV
